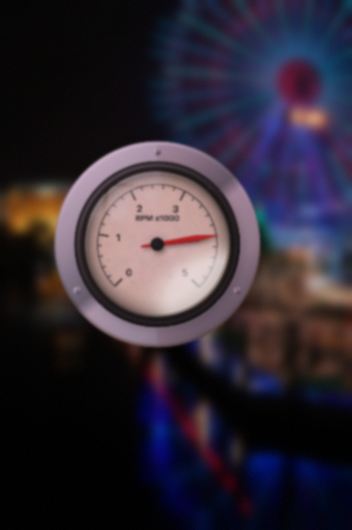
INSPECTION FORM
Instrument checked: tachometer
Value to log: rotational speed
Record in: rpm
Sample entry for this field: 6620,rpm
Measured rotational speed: 4000,rpm
